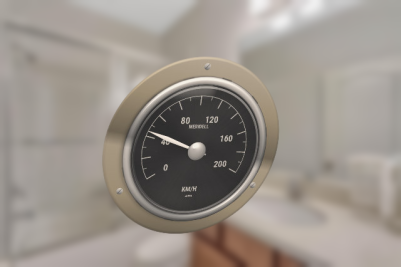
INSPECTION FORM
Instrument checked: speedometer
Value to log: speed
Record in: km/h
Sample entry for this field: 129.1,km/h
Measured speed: 45,km/h
